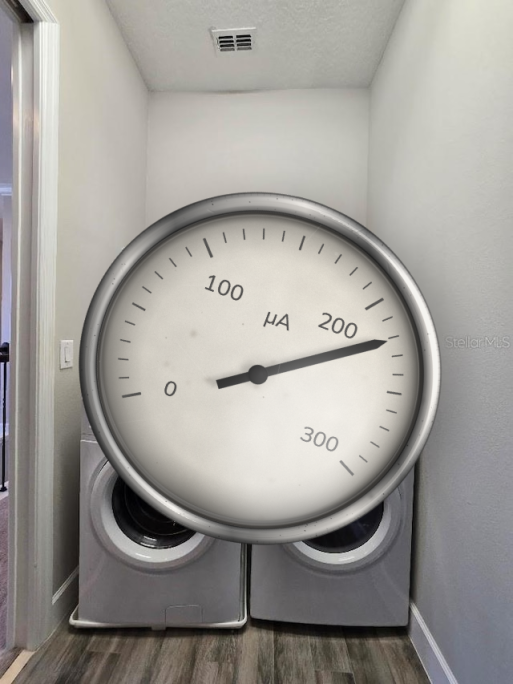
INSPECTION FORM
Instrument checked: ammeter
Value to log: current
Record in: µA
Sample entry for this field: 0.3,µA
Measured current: 220,µA
